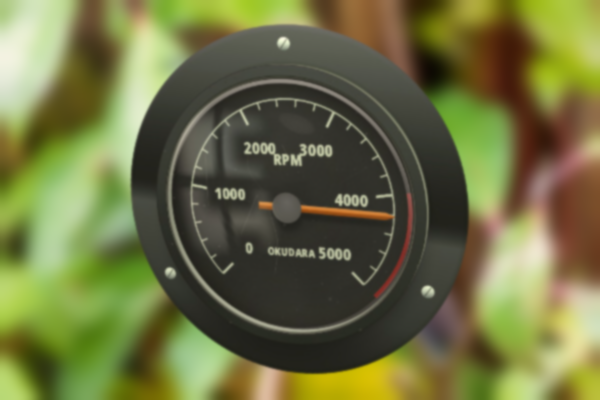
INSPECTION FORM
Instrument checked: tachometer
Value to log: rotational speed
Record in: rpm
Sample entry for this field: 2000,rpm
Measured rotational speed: 4200,rpm
